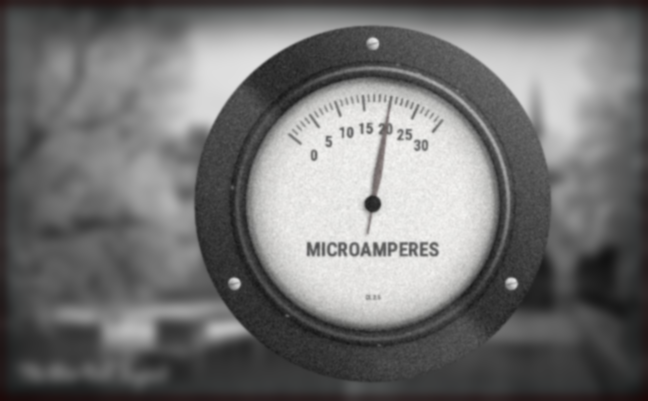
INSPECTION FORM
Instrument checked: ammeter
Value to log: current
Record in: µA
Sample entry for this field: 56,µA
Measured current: 20,µA
